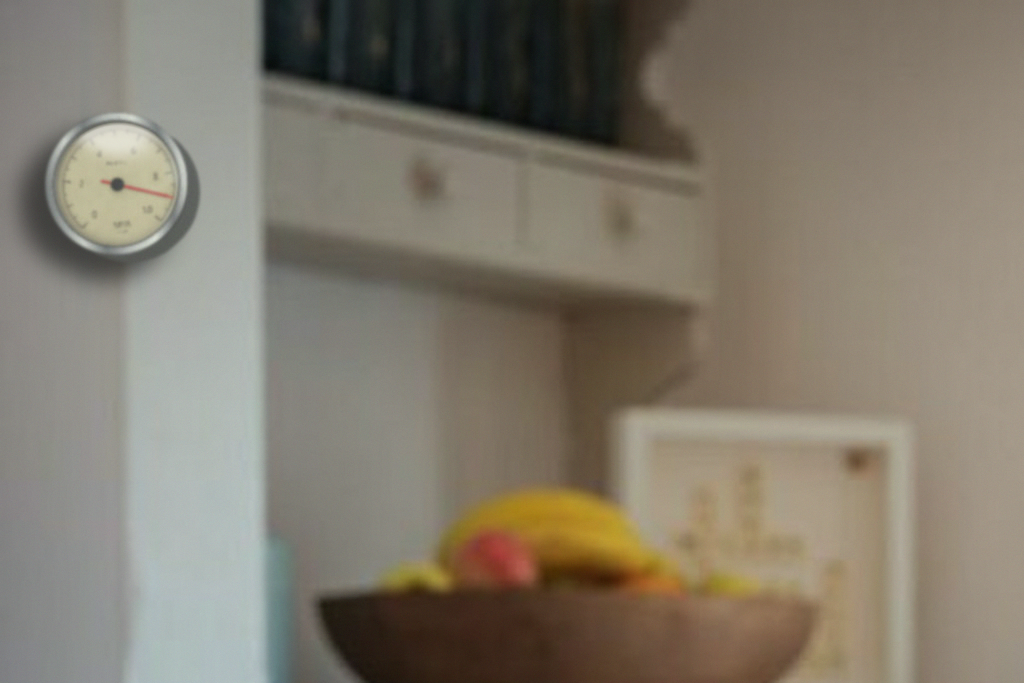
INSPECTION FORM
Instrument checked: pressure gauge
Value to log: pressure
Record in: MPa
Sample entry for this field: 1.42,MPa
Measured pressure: 9,MPa
